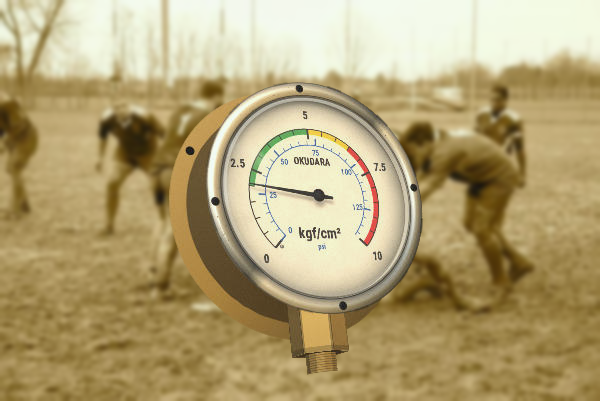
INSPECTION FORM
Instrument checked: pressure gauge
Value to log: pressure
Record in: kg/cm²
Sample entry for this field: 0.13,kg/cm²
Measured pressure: 2,kg/cm²
